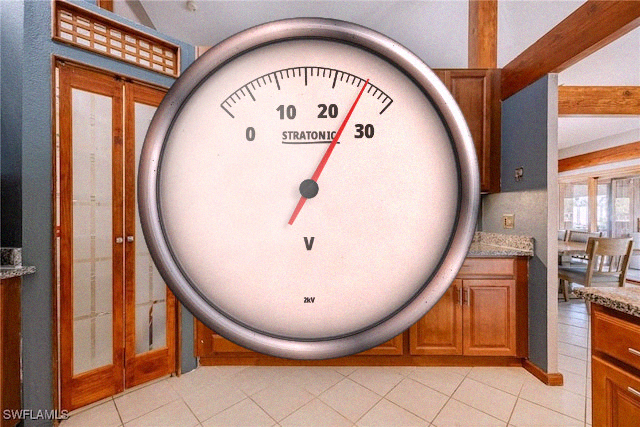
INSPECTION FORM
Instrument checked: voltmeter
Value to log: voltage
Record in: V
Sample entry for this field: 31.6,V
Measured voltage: 25,V
